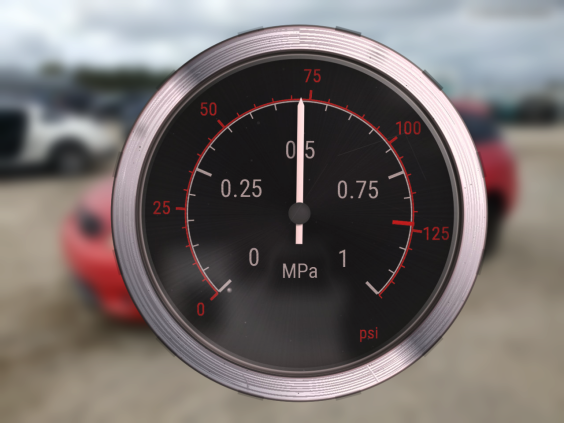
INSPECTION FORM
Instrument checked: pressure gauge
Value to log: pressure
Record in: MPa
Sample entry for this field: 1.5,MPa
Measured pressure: 0.5,MPa
